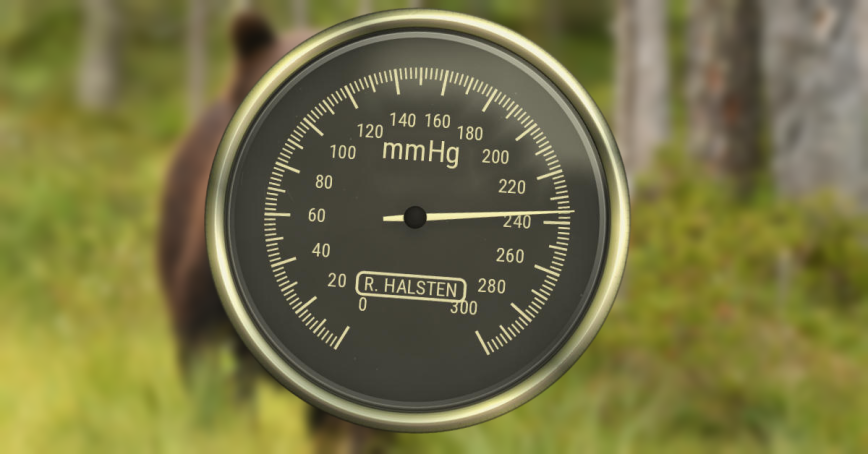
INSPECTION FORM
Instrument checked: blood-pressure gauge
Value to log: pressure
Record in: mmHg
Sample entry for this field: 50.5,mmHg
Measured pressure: 236,mmHg
